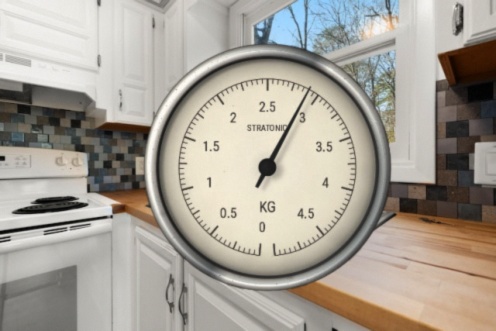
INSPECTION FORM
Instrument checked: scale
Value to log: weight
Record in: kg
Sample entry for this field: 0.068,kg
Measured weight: 2.9,kg
